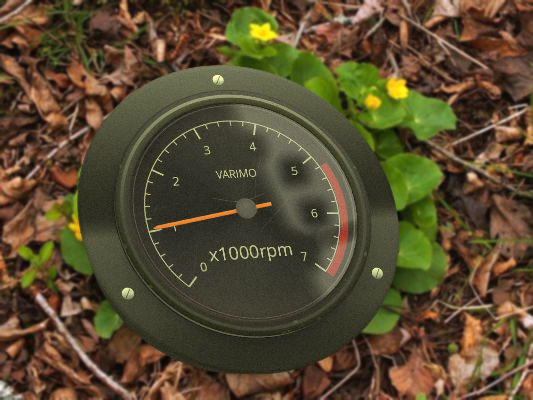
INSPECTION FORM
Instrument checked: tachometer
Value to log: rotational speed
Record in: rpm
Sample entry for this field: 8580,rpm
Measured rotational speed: 1000,rpm
